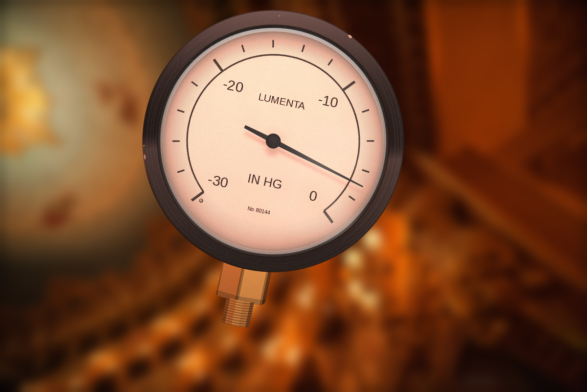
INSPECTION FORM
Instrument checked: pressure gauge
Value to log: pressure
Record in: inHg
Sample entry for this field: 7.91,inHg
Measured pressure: -3,inHg
